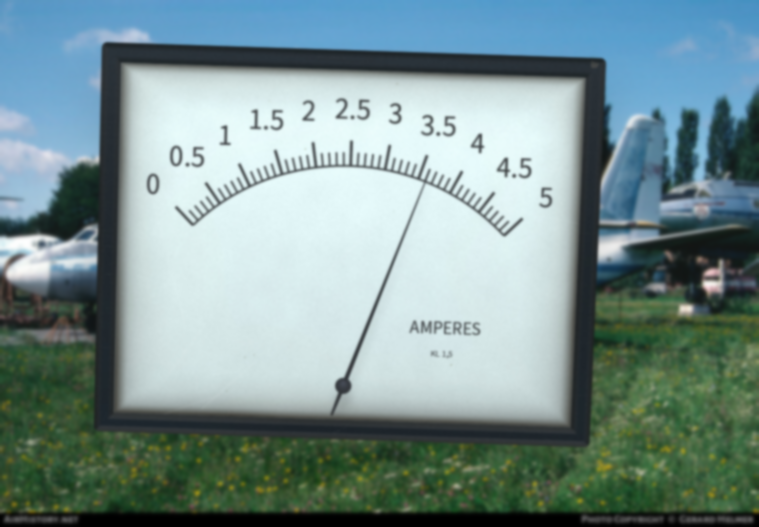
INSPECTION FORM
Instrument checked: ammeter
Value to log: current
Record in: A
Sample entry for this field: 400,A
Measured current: 3.6,A
